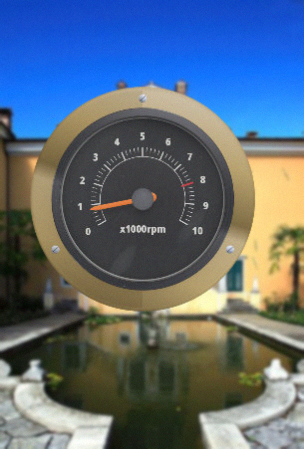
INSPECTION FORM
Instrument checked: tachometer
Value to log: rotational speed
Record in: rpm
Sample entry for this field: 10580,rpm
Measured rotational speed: 800,rpm
